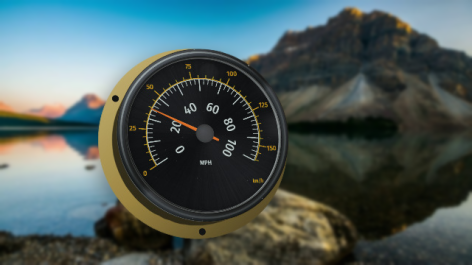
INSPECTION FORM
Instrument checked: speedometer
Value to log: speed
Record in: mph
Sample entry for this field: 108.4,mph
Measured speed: 24,mph
